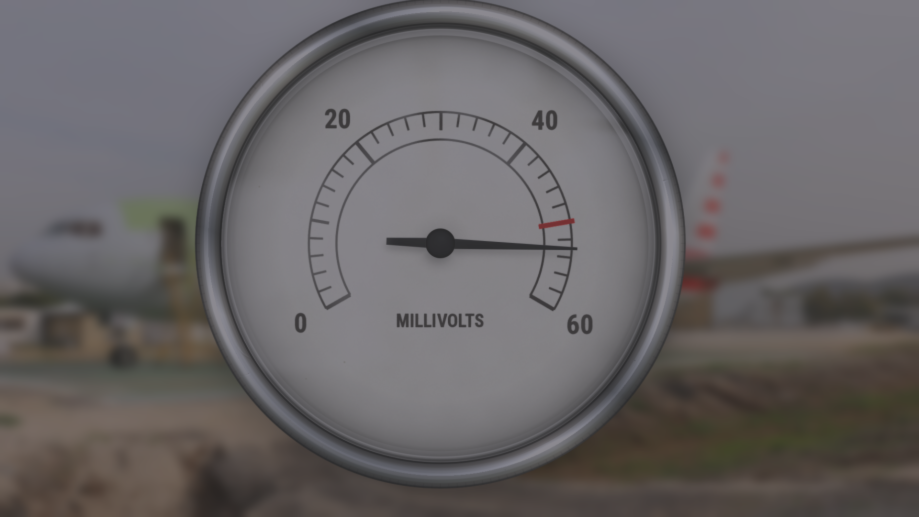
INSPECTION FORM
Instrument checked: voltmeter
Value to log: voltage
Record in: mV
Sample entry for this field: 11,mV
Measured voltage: 53,mV
